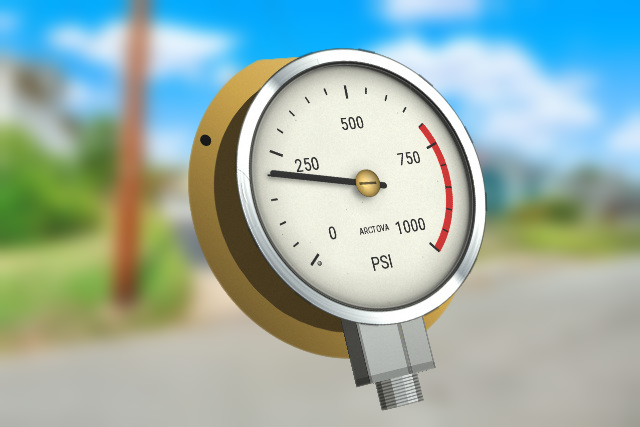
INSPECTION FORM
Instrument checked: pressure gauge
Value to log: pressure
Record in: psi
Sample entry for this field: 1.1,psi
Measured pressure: 200,psi
